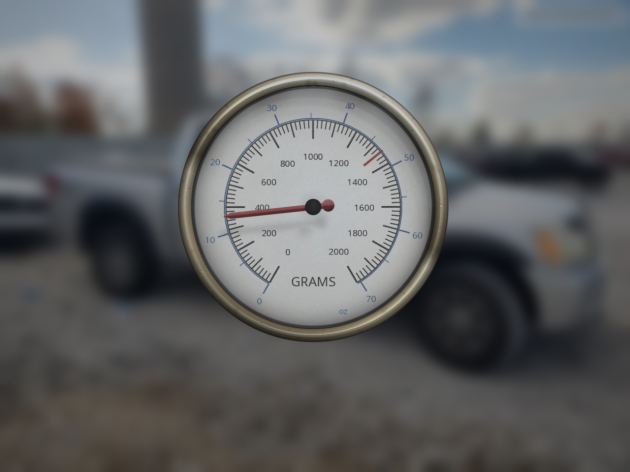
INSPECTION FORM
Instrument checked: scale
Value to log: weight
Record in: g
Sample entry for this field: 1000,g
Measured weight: 360,g
